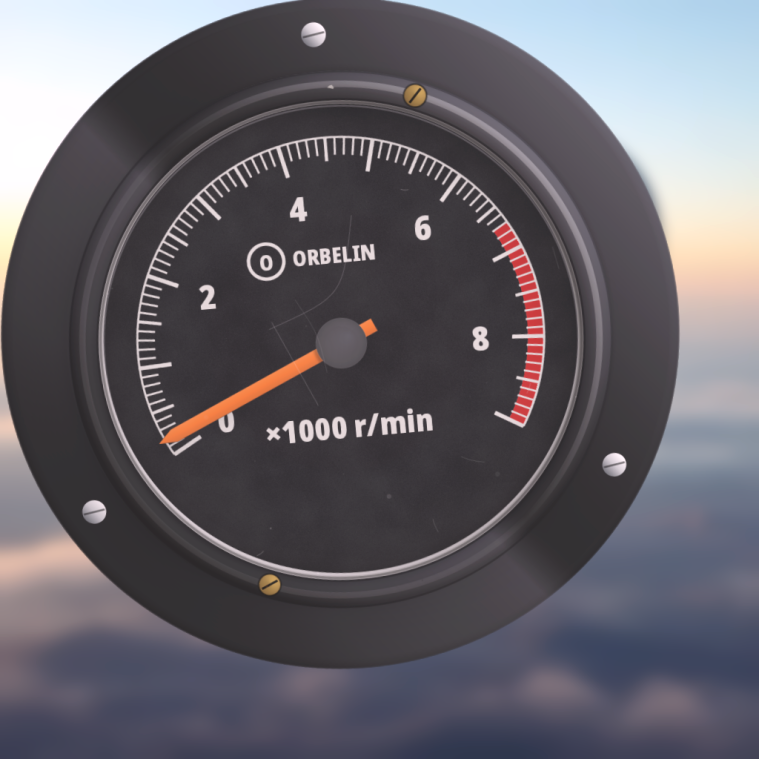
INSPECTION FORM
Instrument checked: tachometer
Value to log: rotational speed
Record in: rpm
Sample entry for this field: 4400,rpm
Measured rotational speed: 200,rpm
